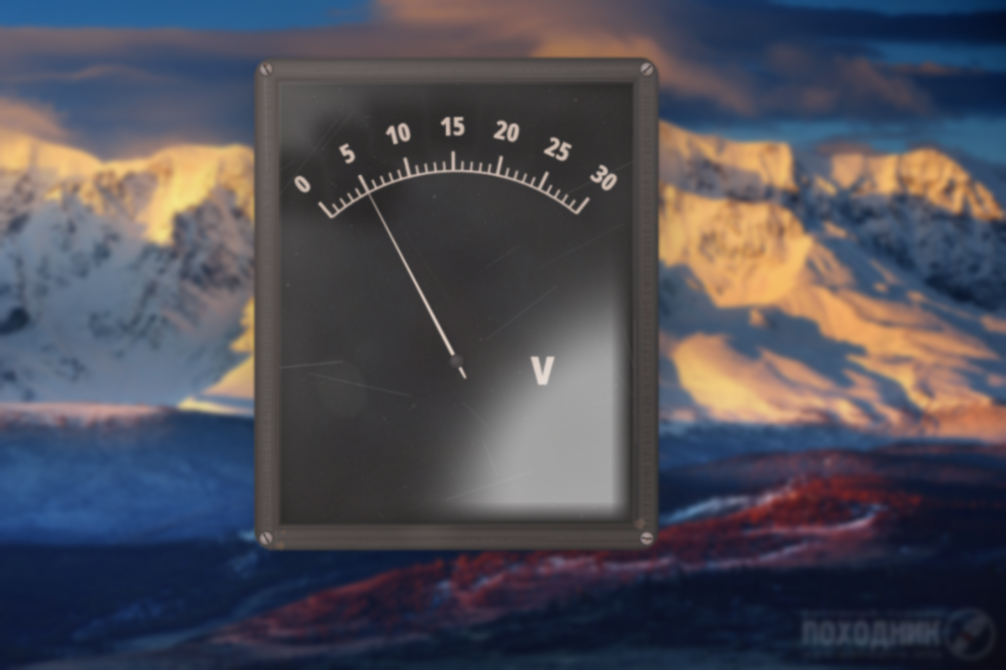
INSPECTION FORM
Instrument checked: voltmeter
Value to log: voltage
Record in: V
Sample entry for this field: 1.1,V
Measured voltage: 5,V
